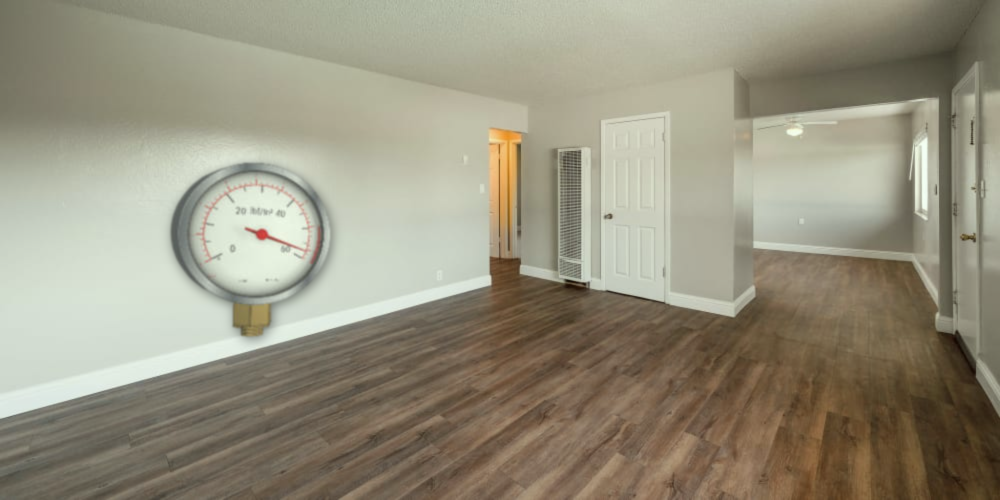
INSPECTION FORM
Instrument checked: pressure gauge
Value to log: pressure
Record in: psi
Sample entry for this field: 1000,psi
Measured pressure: 57.5,psi
